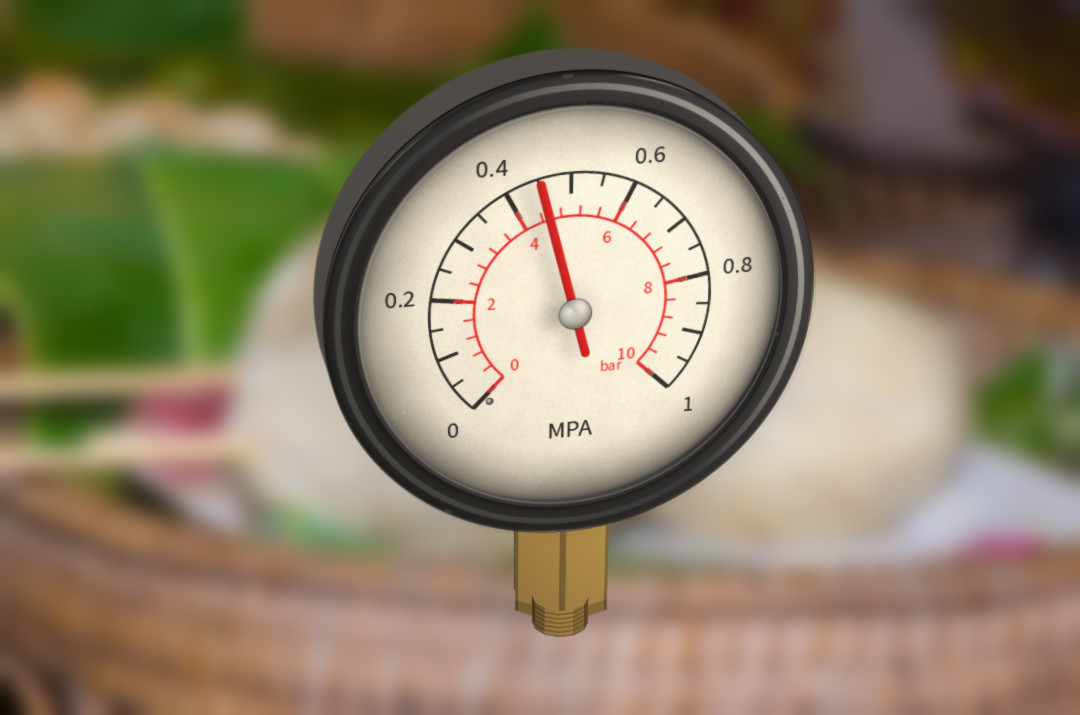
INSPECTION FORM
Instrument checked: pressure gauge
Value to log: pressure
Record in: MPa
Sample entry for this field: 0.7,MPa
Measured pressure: 0.45,MPa
